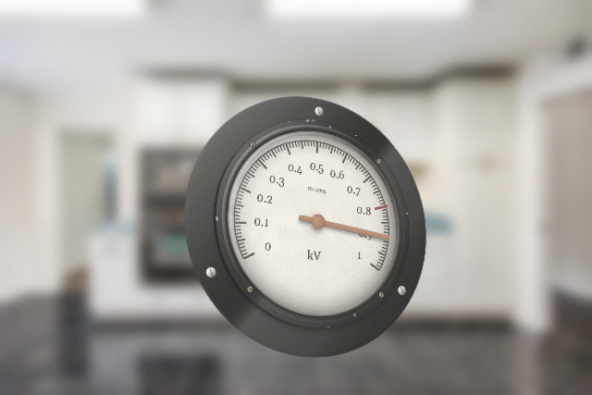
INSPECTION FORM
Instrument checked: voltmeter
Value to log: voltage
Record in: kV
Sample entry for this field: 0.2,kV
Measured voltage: 0.9,kV
